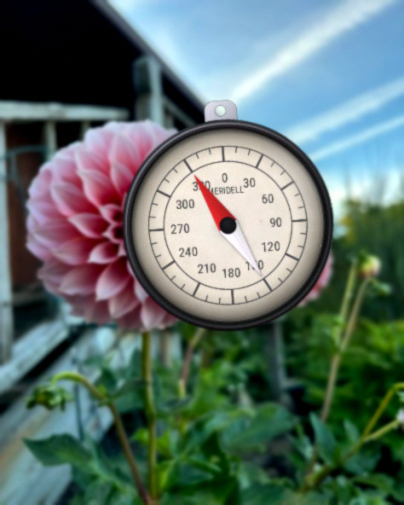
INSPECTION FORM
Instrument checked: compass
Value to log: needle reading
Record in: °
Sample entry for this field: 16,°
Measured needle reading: 330,°
